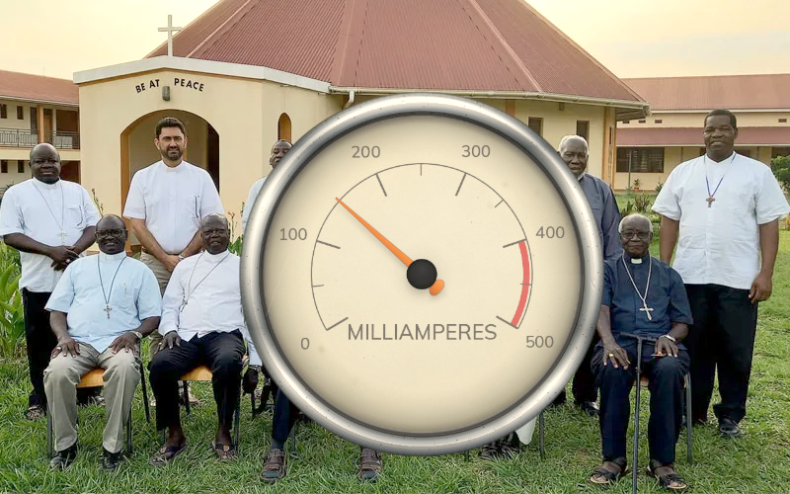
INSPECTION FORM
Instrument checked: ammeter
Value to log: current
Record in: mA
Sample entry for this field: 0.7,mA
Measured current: 150,mA
